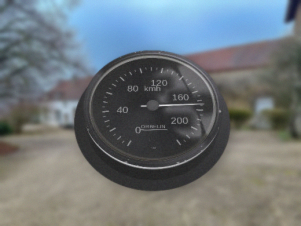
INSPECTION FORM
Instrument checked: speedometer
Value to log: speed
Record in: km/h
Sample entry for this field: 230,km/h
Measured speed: 175,km/h
